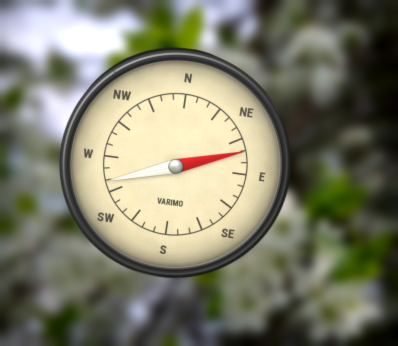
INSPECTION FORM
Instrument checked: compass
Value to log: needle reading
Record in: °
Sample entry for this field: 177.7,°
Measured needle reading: 70,°
